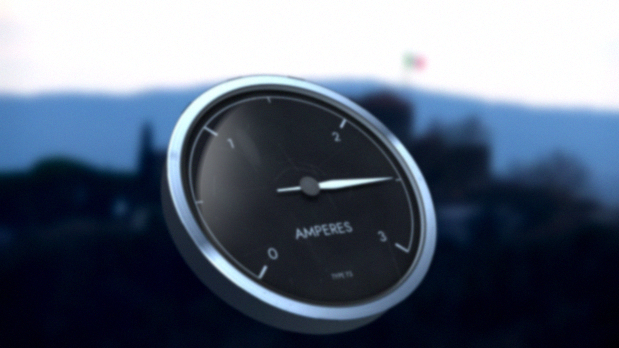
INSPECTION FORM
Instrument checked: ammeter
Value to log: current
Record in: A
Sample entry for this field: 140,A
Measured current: 2.5,A
